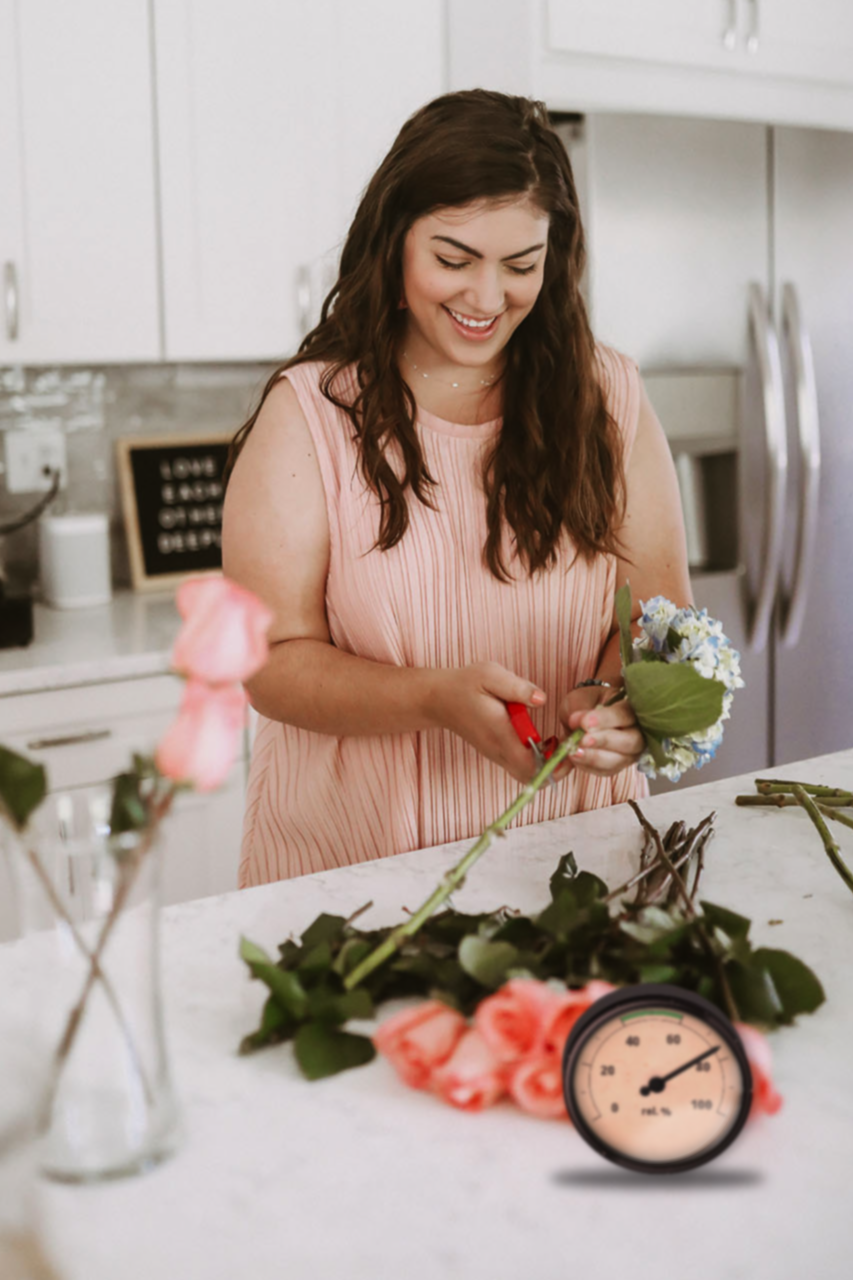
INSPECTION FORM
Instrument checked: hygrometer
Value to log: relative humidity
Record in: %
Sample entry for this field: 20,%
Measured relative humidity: 75,%
